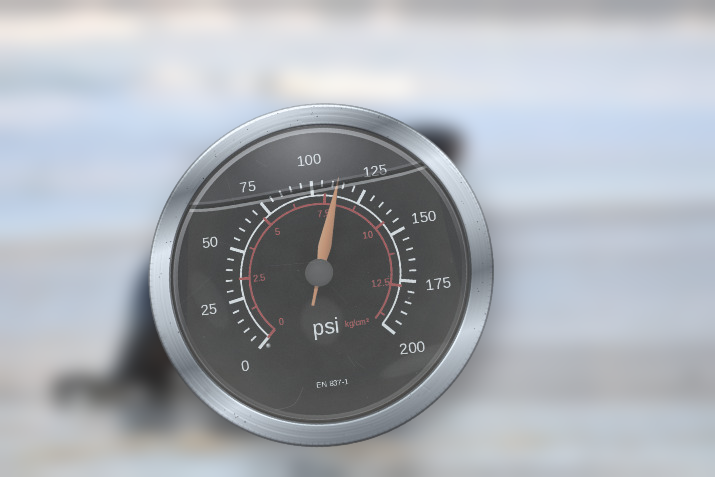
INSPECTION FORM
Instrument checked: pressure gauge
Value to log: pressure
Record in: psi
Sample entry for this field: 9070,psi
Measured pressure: 112.5,psi
